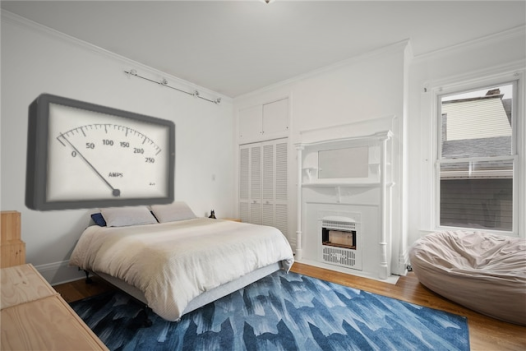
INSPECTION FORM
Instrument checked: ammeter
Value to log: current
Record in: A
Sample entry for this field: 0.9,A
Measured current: 10,A
